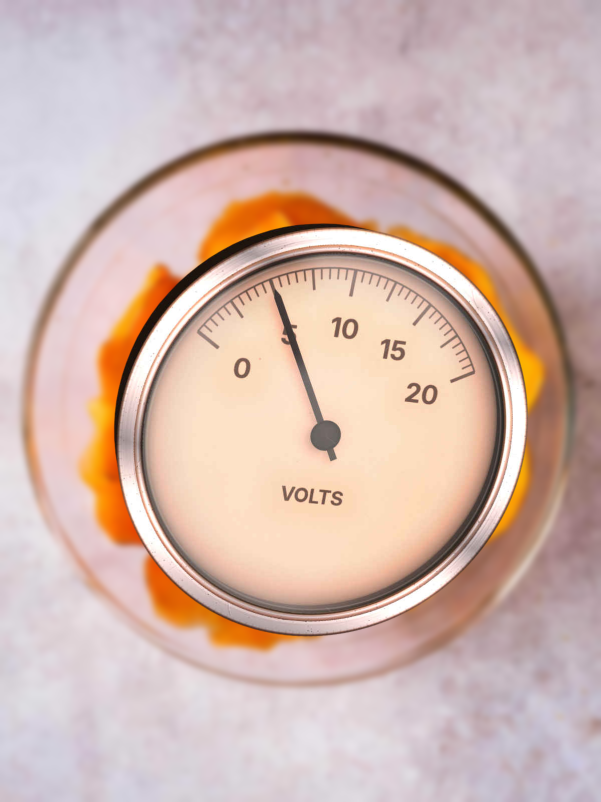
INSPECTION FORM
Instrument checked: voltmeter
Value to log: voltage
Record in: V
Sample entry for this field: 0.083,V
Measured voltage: 5,V
